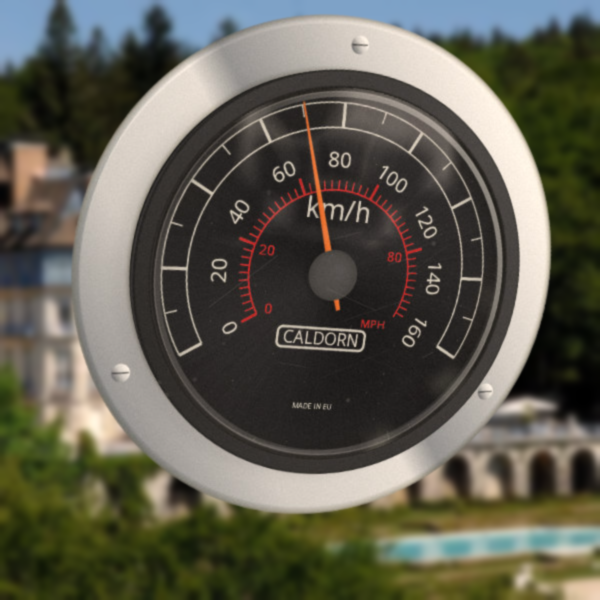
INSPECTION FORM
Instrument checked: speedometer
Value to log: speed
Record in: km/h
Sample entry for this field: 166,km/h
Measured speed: 70,km/h
